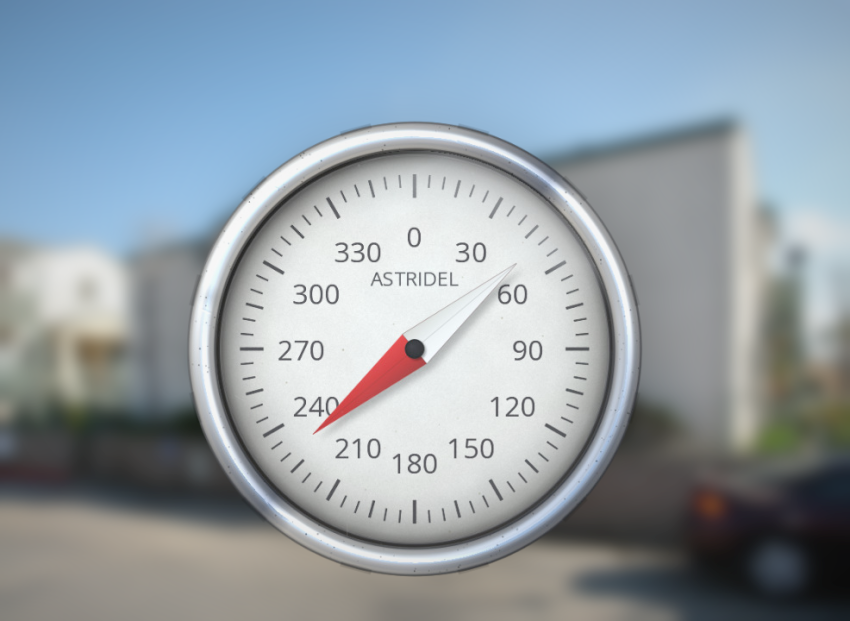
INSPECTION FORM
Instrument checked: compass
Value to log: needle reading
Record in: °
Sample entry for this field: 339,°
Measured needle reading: 230,°
